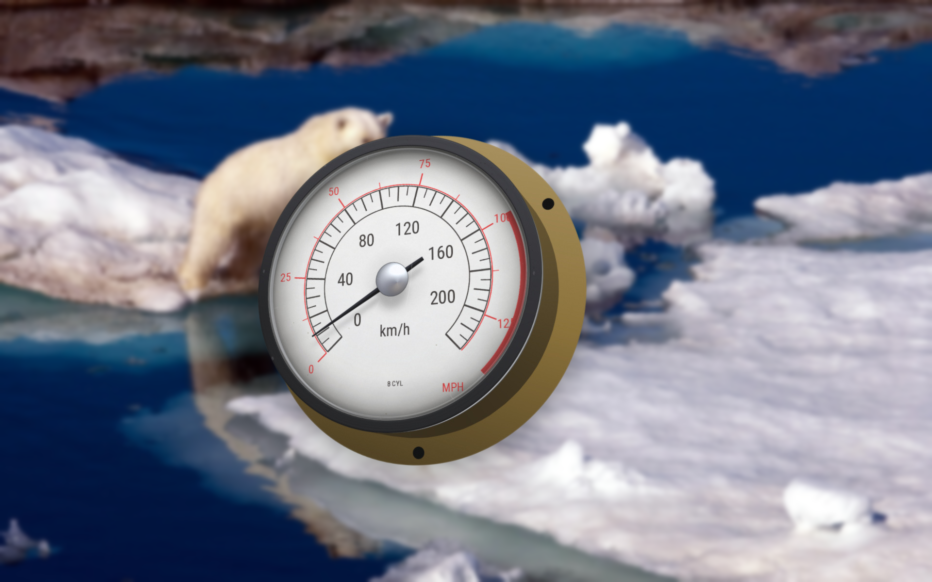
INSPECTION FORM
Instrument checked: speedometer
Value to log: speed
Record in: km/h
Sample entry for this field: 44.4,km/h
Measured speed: 10,km/h
